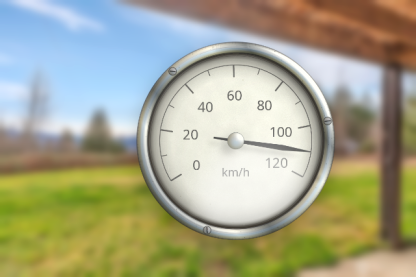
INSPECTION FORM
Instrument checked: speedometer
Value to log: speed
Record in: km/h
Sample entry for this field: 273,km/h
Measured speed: 110,km/h
